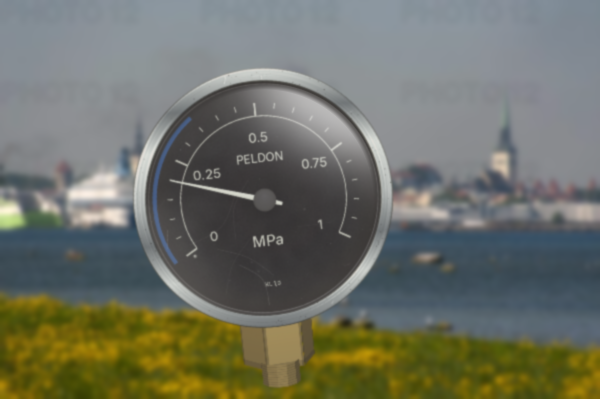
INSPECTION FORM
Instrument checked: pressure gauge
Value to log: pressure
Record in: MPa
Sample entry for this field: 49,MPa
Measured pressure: 0.2,MPa
